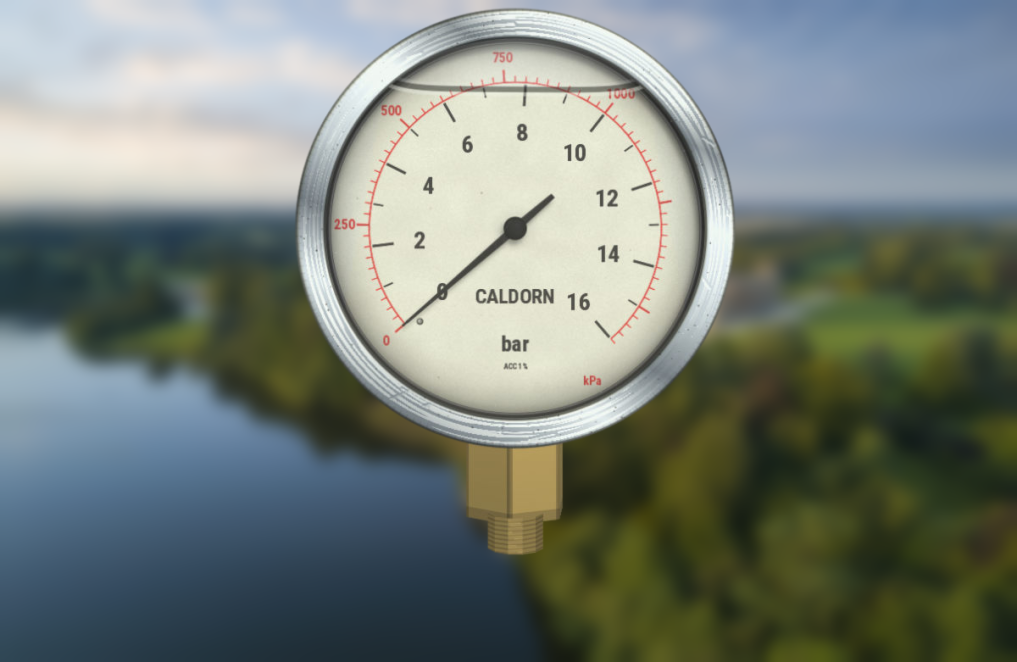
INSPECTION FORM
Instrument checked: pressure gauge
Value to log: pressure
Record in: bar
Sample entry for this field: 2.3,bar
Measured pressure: 0,bar
